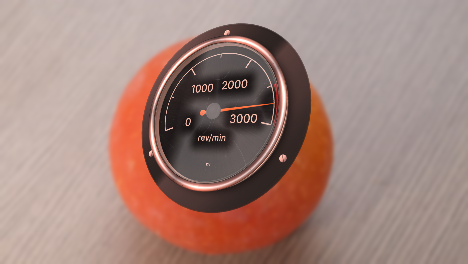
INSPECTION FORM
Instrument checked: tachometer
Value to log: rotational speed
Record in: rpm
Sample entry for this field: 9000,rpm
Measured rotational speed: 2750,rpm
